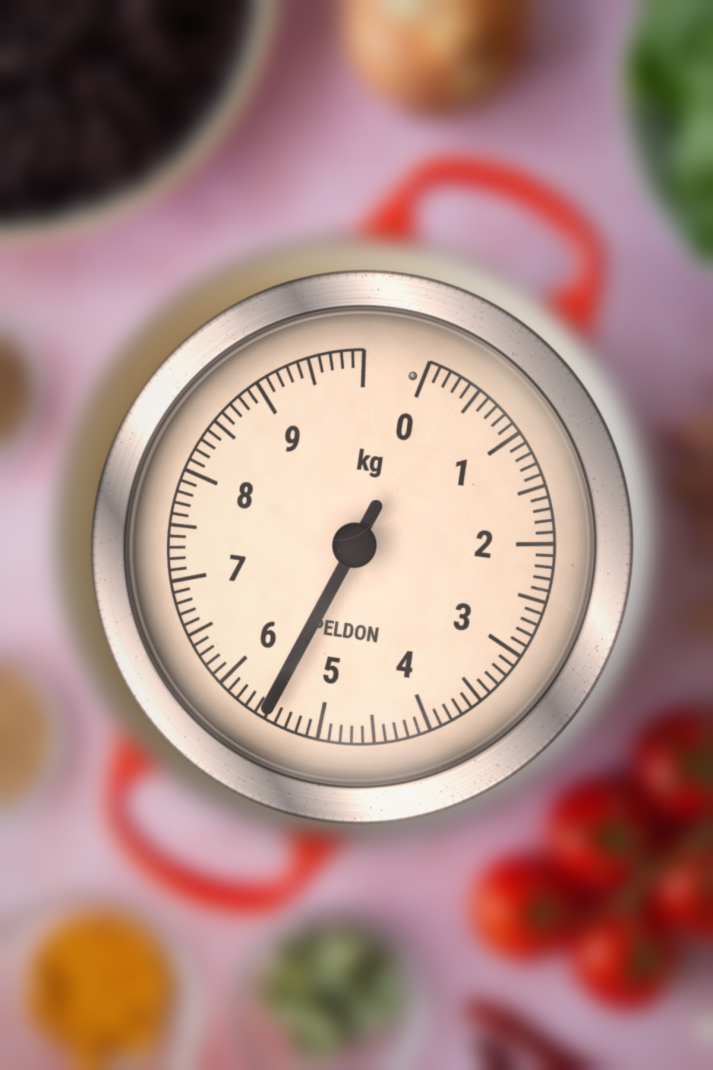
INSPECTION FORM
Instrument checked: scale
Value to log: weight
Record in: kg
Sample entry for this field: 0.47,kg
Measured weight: 5.5,kg
